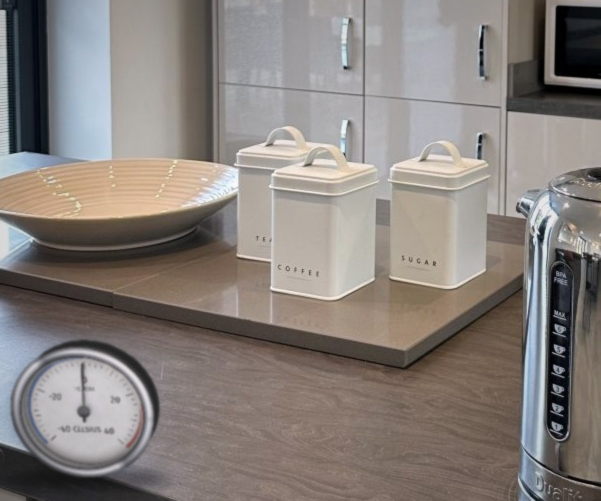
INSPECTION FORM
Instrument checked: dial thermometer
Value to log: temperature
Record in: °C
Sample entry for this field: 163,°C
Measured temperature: 0,°C
